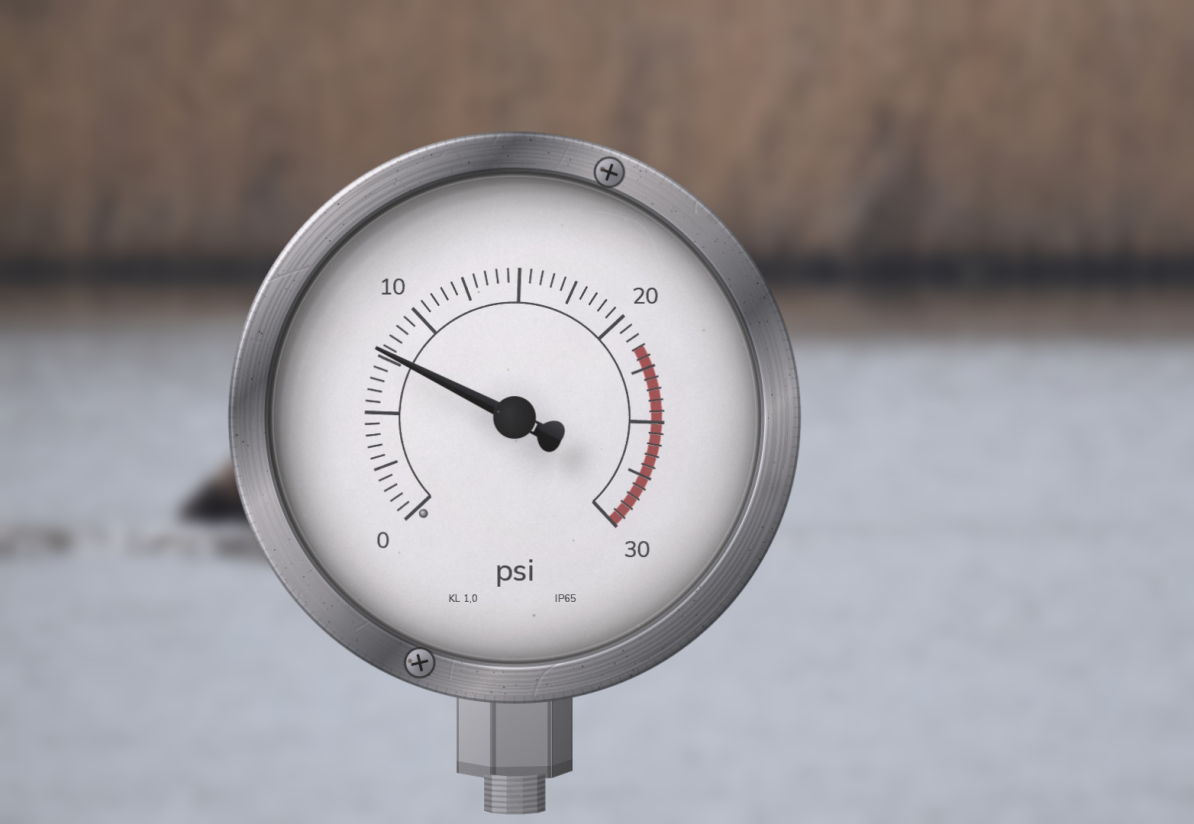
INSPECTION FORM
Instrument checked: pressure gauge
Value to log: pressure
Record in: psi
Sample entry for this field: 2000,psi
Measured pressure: 7.75,psi
